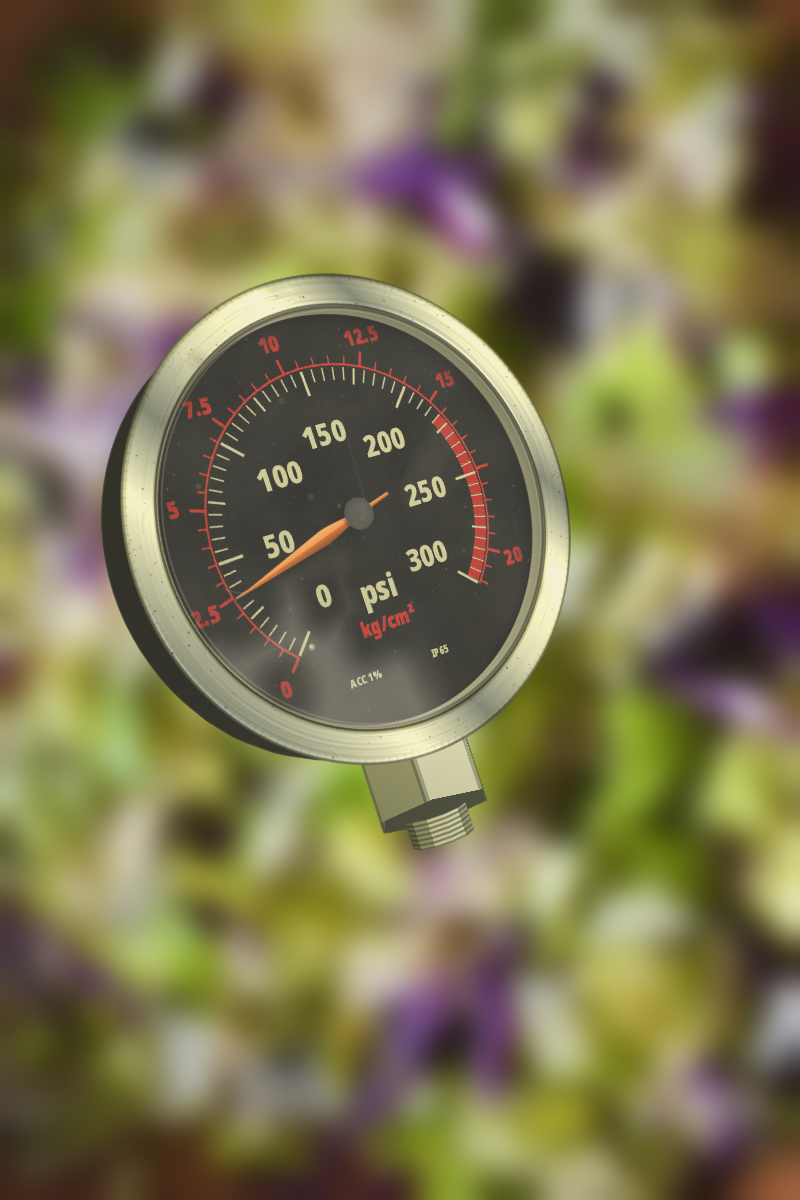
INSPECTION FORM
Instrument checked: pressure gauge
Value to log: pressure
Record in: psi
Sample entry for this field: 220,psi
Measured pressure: 35,psi
